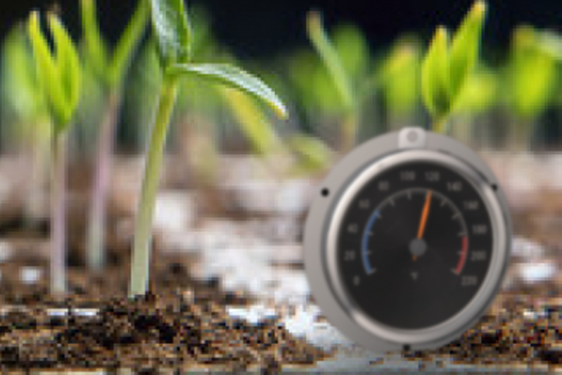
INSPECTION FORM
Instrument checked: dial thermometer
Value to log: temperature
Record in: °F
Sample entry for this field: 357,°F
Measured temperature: 120,°F
